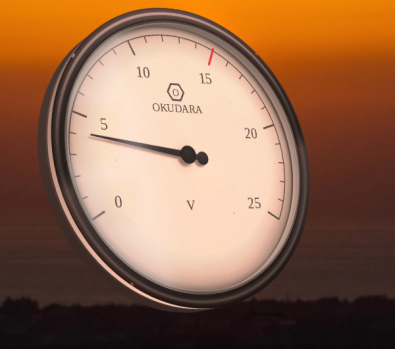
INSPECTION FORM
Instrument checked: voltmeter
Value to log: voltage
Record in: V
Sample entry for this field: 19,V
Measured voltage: 4,V
